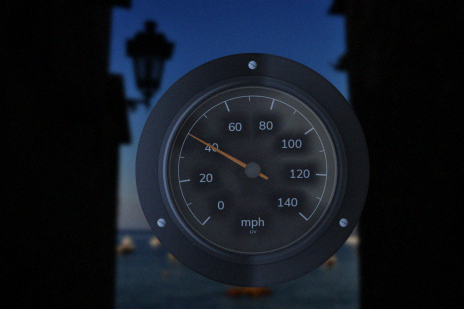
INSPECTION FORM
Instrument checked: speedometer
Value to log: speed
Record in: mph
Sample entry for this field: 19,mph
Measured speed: 40,mph
